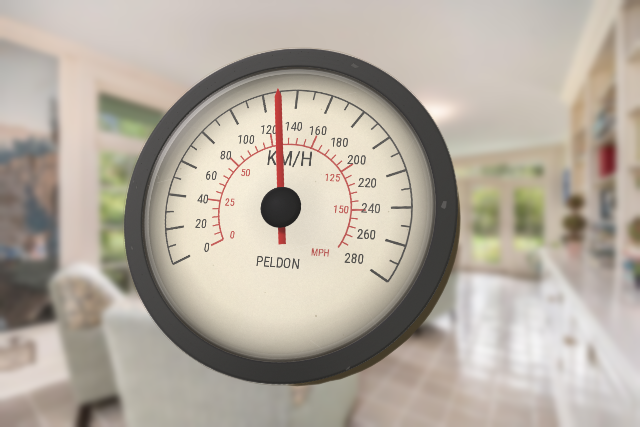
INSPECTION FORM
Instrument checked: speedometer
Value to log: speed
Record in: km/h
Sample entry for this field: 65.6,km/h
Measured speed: 130,km/h
